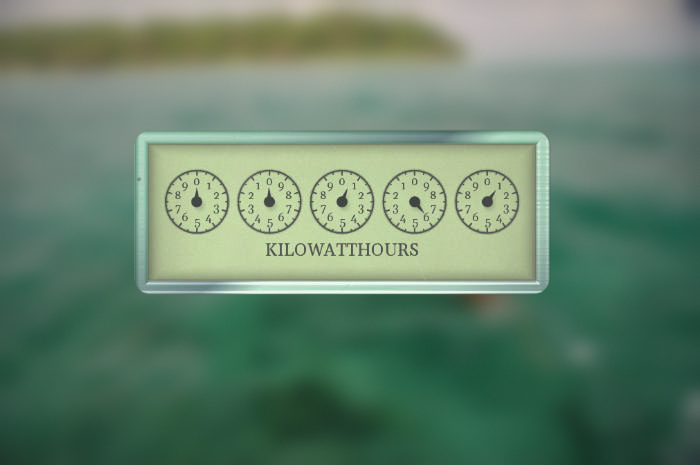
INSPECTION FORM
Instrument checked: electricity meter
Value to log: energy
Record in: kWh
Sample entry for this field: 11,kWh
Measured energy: 61,kWh
